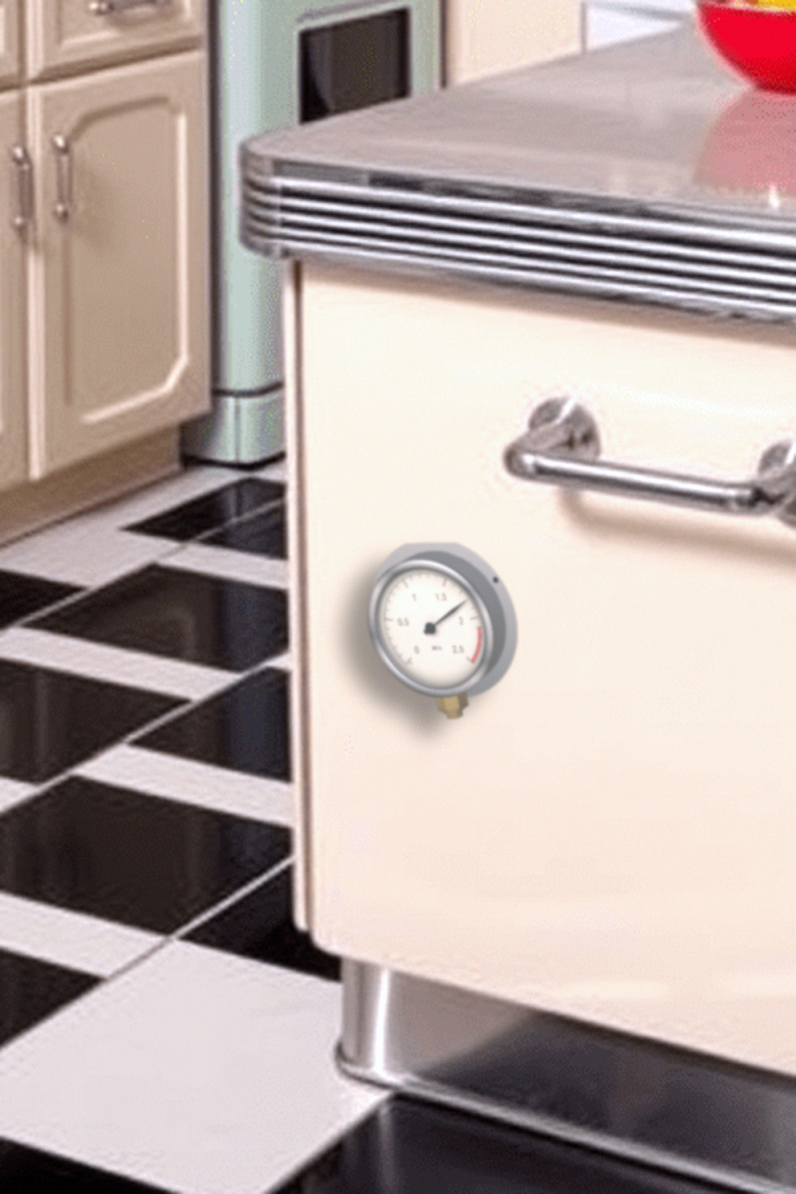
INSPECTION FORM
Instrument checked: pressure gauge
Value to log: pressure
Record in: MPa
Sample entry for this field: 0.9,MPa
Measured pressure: 1.8,MPa
